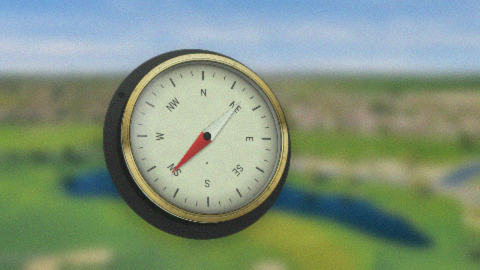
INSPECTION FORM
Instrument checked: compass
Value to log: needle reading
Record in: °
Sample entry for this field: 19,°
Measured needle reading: 225,°
